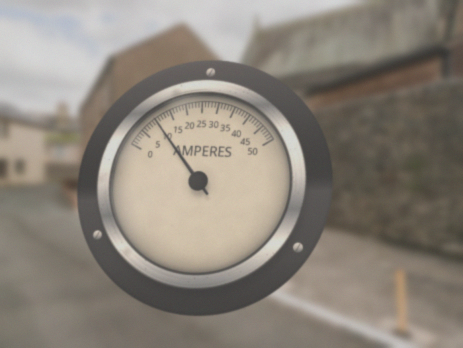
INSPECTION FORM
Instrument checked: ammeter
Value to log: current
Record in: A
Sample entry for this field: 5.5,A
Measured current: 10,A
